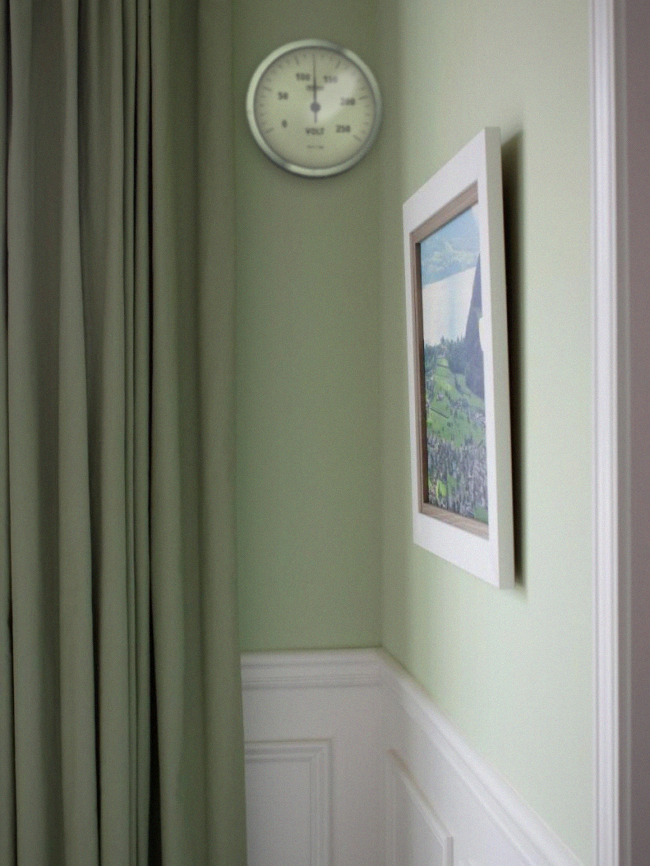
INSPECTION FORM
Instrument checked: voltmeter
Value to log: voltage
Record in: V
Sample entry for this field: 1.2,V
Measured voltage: 120,V
